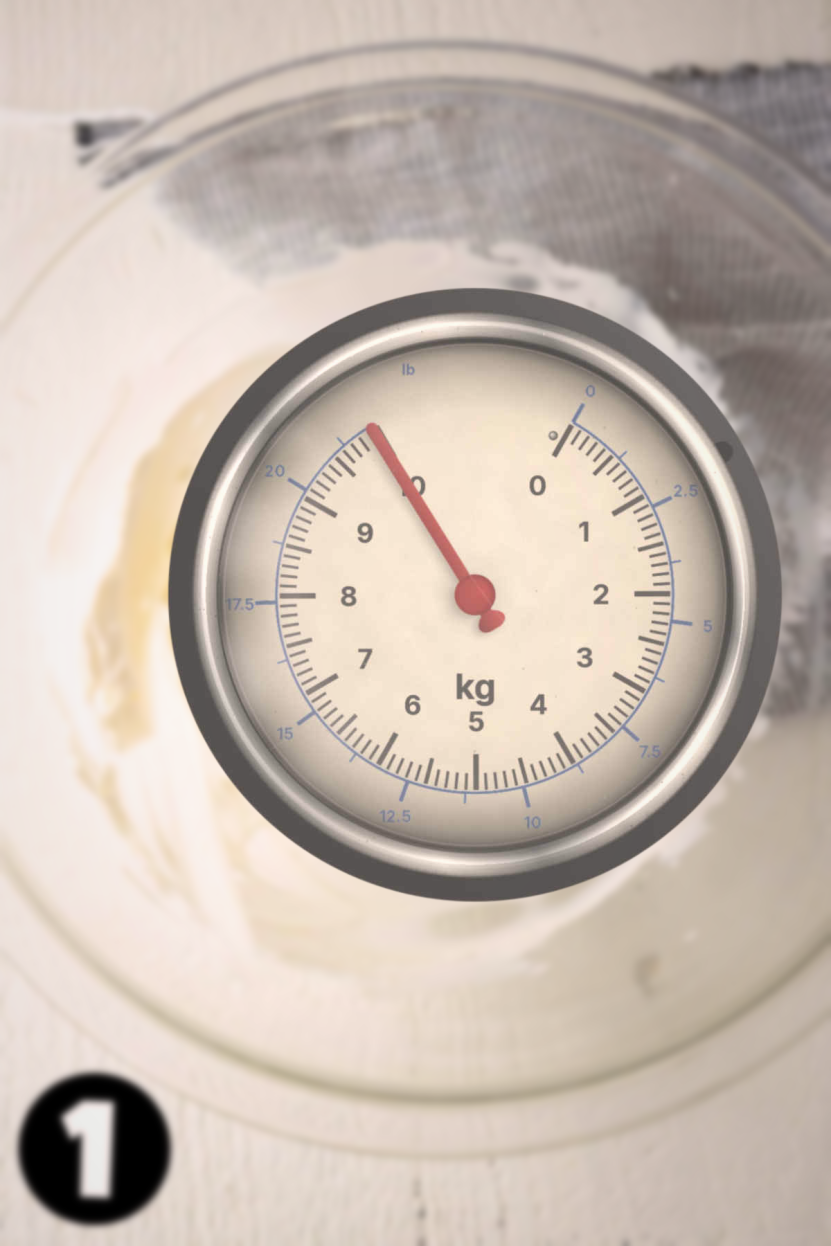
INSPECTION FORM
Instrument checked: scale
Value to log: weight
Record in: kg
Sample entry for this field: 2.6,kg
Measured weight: 9.95,kg
